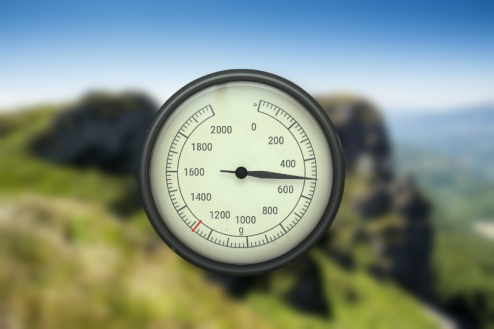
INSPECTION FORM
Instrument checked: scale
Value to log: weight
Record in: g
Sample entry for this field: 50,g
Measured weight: 500,g
